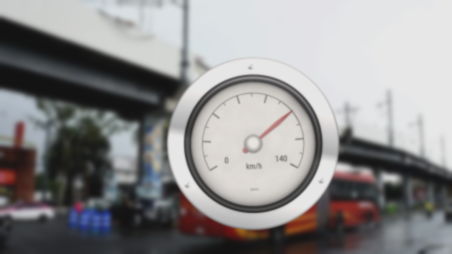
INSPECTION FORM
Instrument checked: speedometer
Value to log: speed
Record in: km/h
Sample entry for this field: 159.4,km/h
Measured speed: 100,km/h
